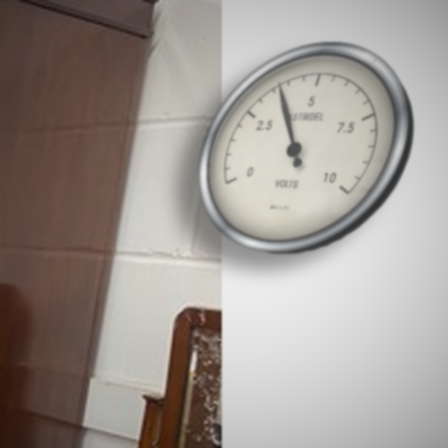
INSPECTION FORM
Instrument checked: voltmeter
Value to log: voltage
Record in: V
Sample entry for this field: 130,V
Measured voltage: 3.75,V
